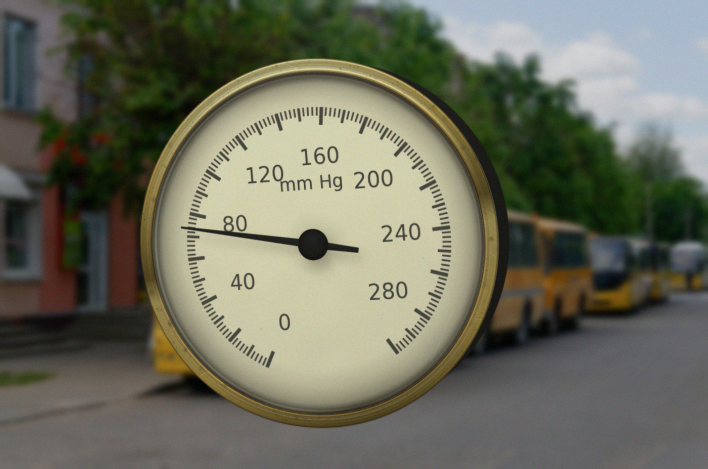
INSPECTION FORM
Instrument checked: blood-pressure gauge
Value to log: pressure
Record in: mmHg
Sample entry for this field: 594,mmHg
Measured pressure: 74,mmHg
